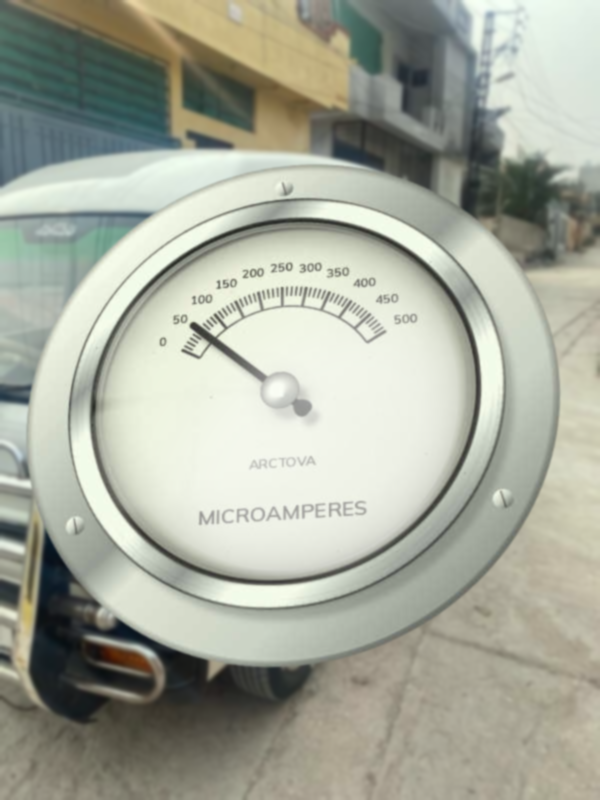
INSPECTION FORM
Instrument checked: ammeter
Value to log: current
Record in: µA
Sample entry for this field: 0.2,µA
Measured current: 50,µA
